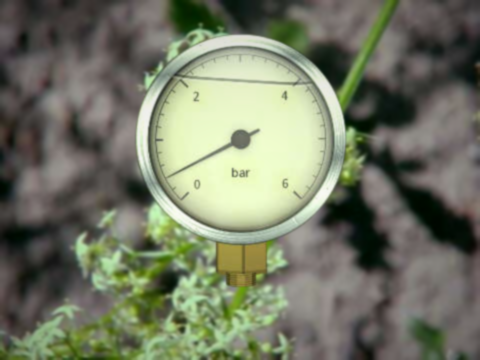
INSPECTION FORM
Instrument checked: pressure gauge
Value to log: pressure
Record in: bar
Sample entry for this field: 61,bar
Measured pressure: 0.4,bar
